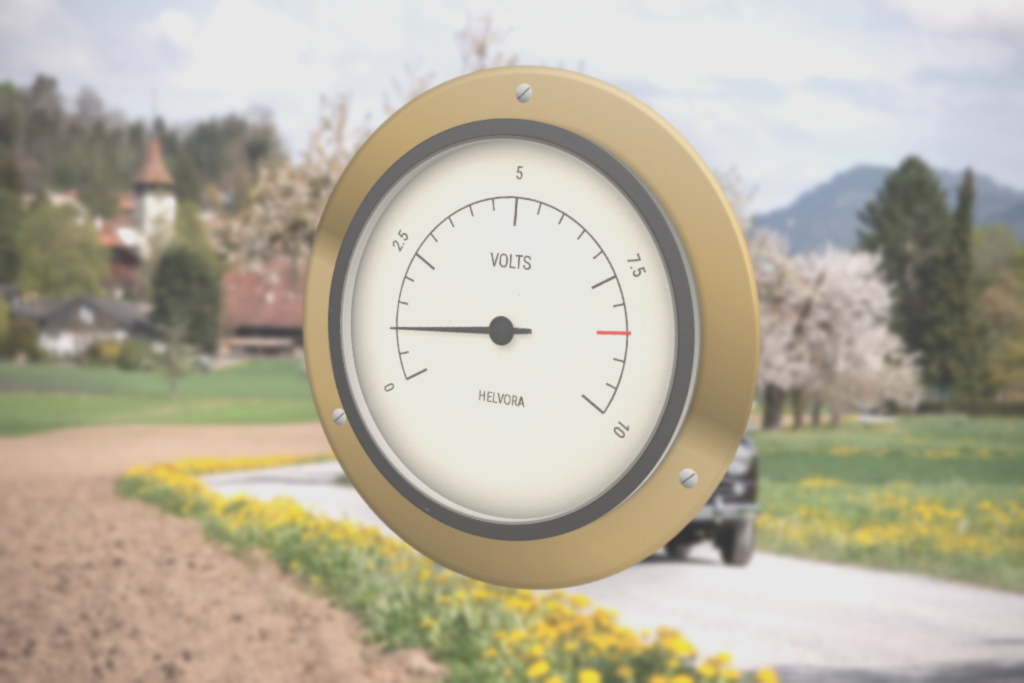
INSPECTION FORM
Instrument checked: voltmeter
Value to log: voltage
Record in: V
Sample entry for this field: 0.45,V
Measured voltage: 1,V
